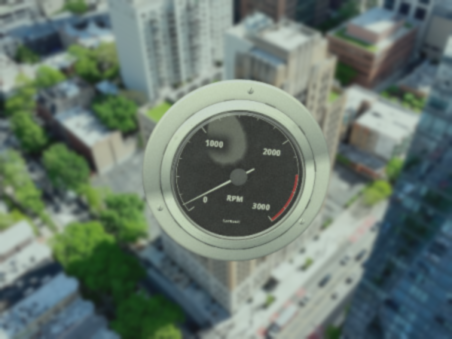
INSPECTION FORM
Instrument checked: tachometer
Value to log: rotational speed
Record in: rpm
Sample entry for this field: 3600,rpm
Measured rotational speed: 100,rpm
